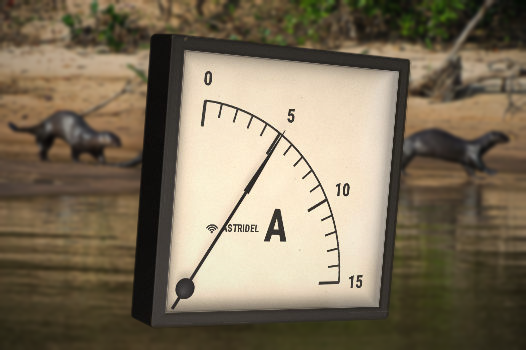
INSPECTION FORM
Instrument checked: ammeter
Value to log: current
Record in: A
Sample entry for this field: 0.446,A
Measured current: 5,A
